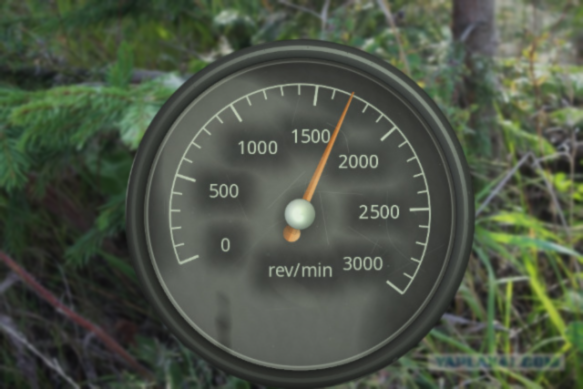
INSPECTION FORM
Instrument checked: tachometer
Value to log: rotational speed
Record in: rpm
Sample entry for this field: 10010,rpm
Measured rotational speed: 1700,rpm
